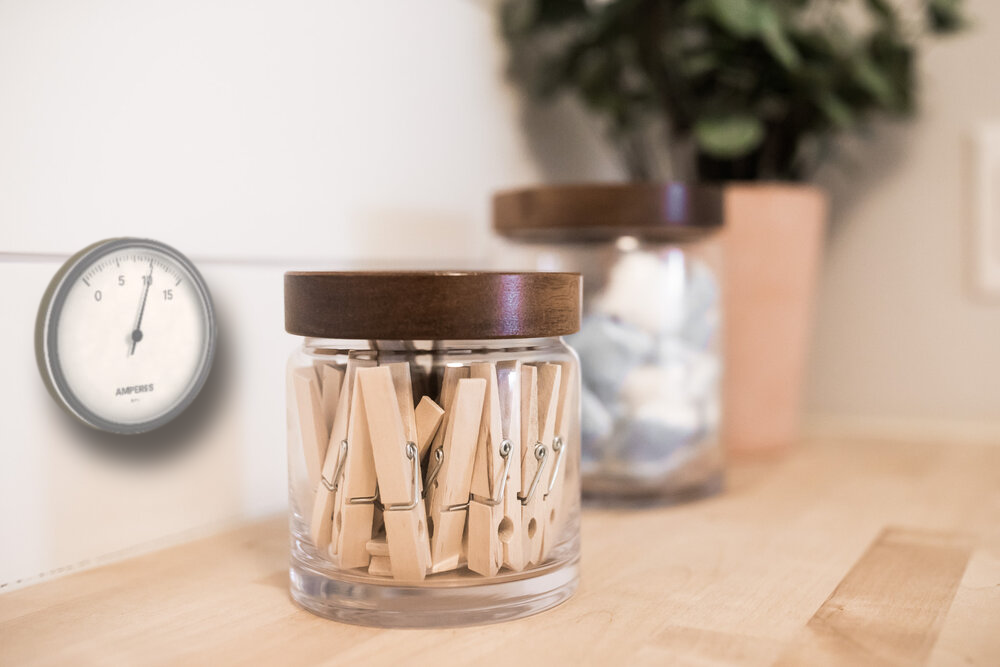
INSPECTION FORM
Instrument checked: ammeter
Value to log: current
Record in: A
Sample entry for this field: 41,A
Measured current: 10,A
